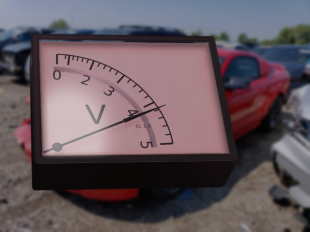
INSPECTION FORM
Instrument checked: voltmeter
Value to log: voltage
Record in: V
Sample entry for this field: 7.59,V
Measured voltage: 4.2,V
